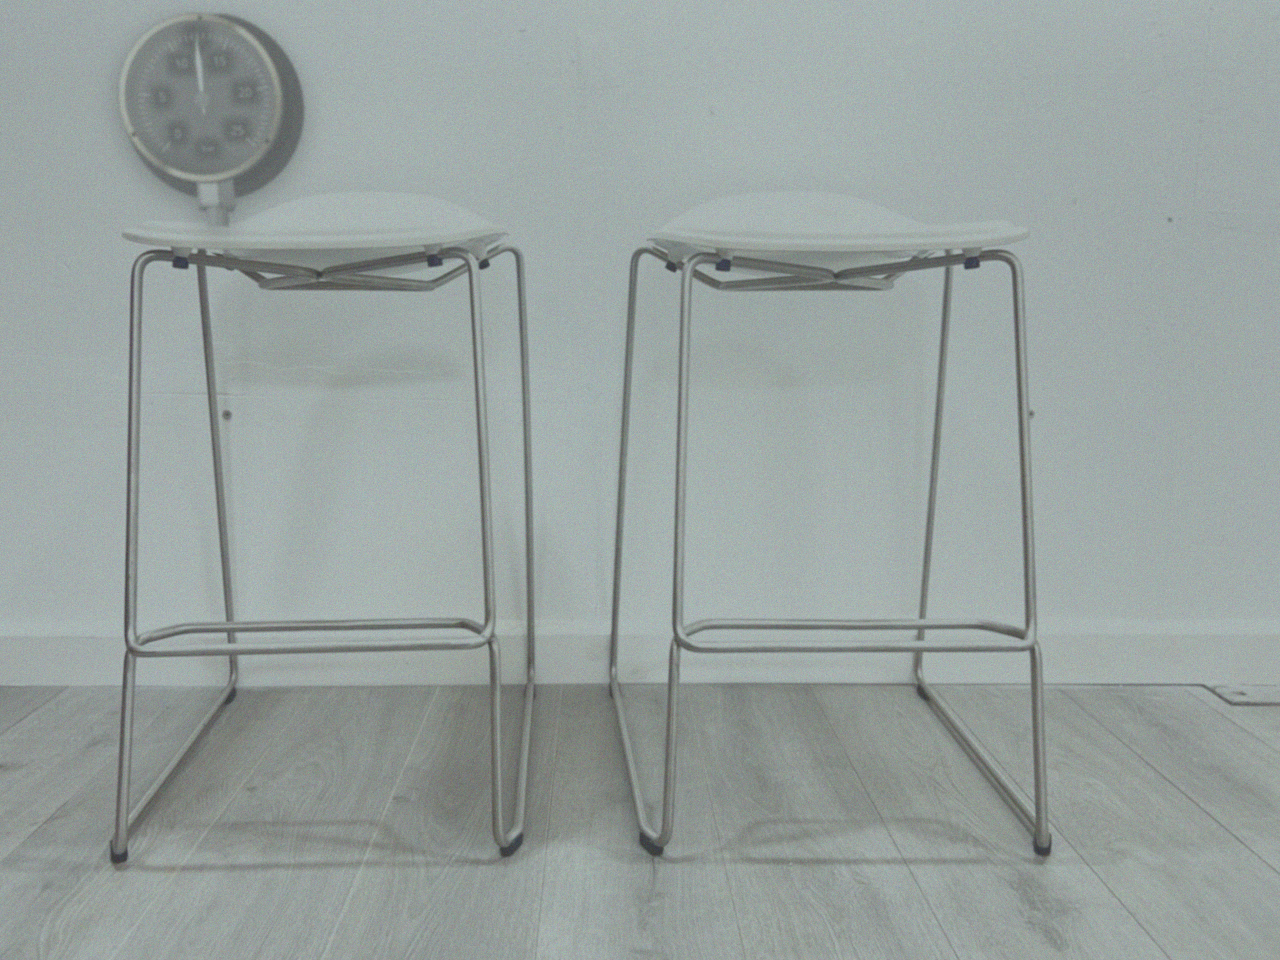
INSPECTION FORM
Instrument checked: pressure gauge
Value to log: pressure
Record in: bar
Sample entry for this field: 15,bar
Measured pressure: 12.5,bar
